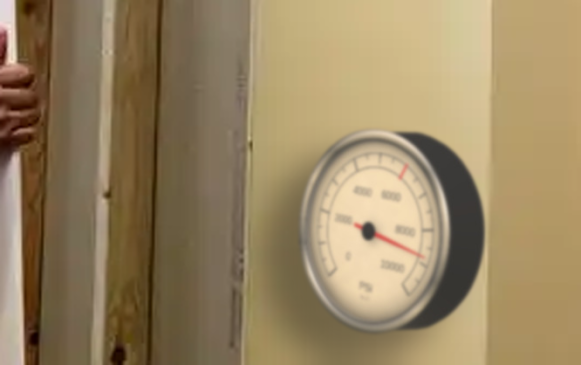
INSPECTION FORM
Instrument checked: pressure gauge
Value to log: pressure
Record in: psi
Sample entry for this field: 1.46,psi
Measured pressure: 8750,psi
